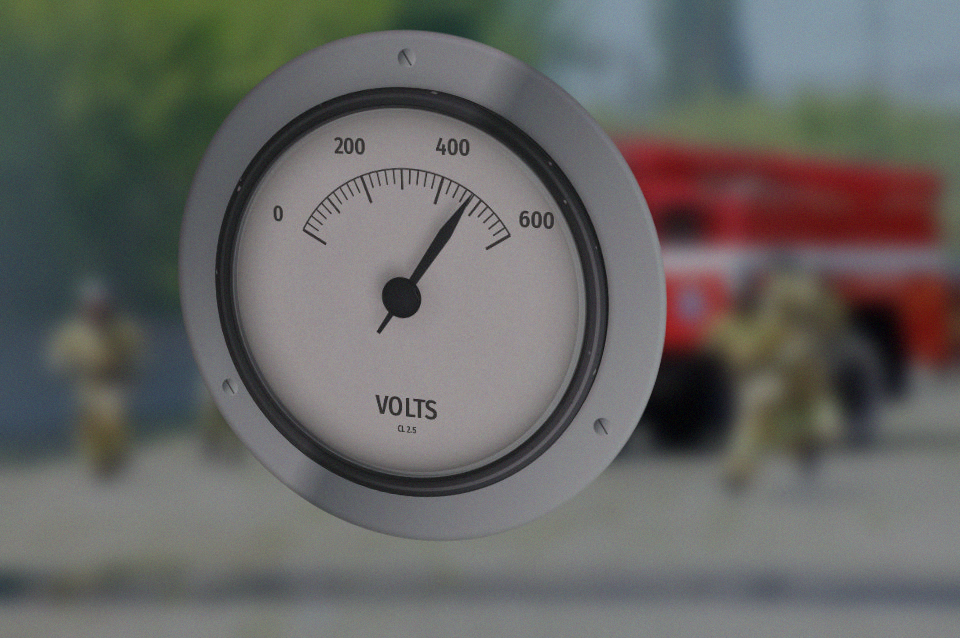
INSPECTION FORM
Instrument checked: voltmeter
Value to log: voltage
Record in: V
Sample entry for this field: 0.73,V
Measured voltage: 480,V
